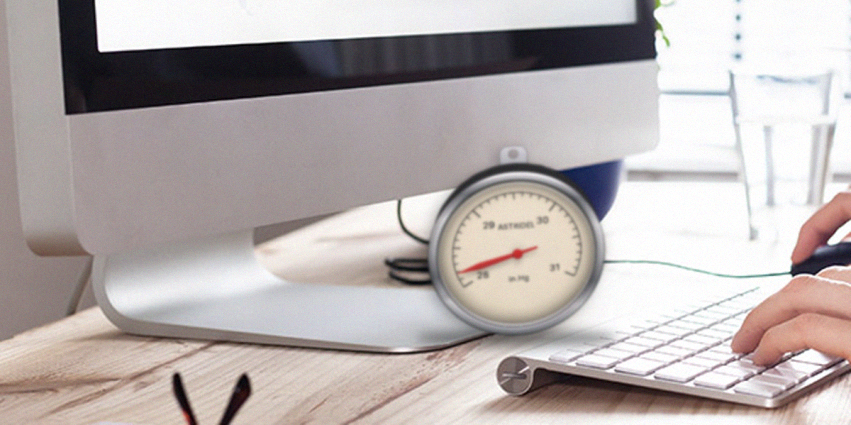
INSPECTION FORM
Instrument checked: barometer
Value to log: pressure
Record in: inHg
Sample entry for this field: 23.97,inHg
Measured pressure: 28.2,inHg
